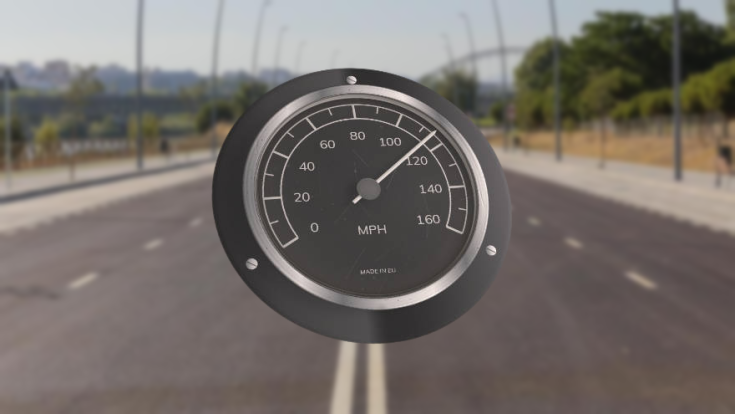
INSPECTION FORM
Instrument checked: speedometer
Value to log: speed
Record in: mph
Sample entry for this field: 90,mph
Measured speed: 115,mph
